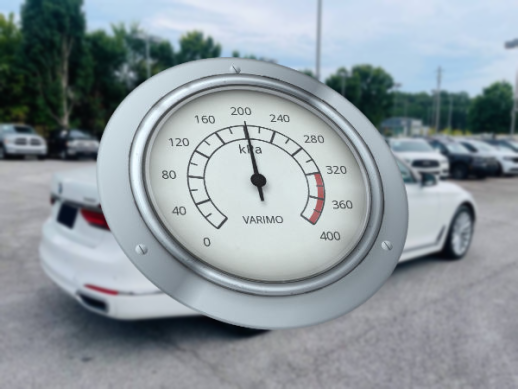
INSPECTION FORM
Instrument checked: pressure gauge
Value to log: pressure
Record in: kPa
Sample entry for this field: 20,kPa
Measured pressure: 200,kPa
